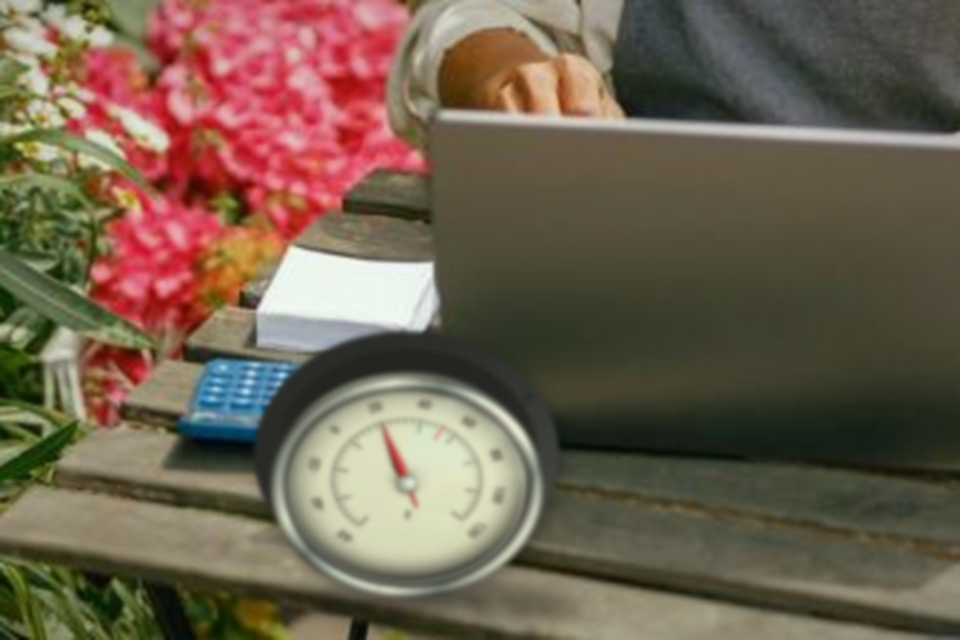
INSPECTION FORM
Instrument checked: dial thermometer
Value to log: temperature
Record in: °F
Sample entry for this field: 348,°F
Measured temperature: 20,°F
